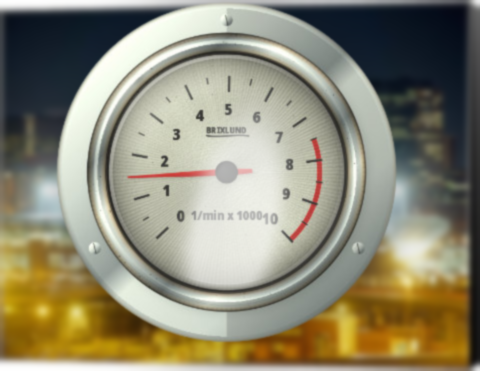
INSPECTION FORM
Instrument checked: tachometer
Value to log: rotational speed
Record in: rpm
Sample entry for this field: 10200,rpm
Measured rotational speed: 1500,rpm
